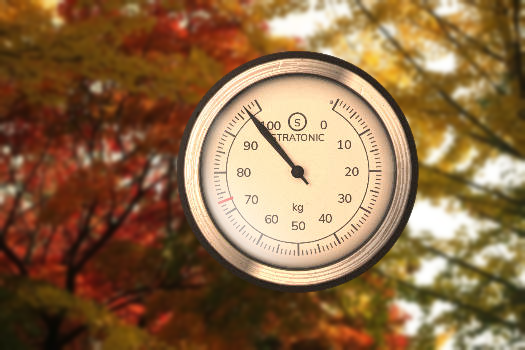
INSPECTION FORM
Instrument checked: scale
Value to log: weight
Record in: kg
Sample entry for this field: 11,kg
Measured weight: 97,kg
